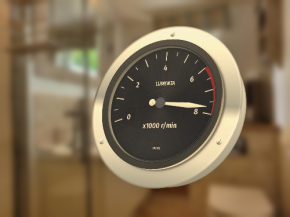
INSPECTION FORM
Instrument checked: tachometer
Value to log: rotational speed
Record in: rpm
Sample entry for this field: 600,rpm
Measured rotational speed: 7750,rpm
